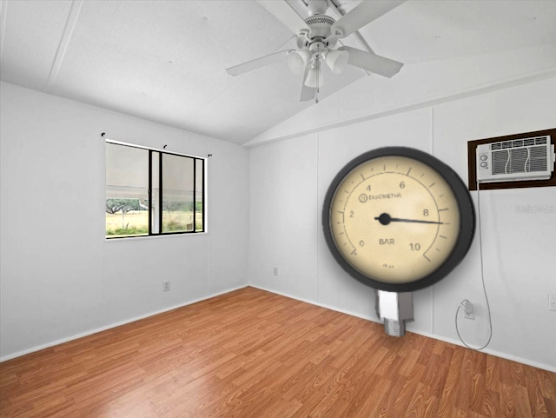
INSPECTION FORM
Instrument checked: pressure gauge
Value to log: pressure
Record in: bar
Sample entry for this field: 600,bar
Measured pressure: 8.5,bar
